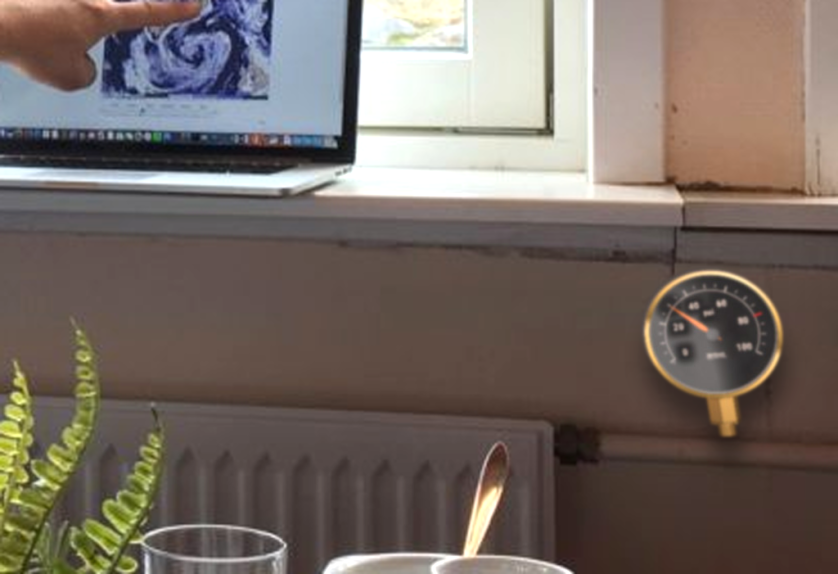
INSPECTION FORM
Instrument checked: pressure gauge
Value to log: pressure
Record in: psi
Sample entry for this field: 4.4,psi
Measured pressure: 30,psi
